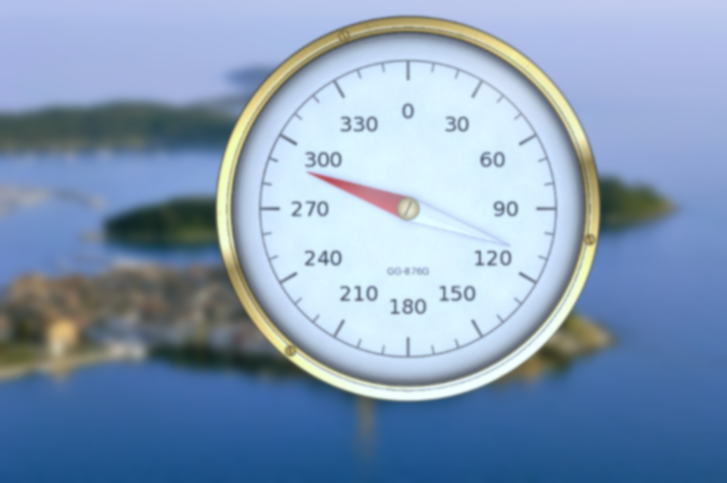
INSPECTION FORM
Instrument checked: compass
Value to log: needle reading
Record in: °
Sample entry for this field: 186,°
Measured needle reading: 290,°
